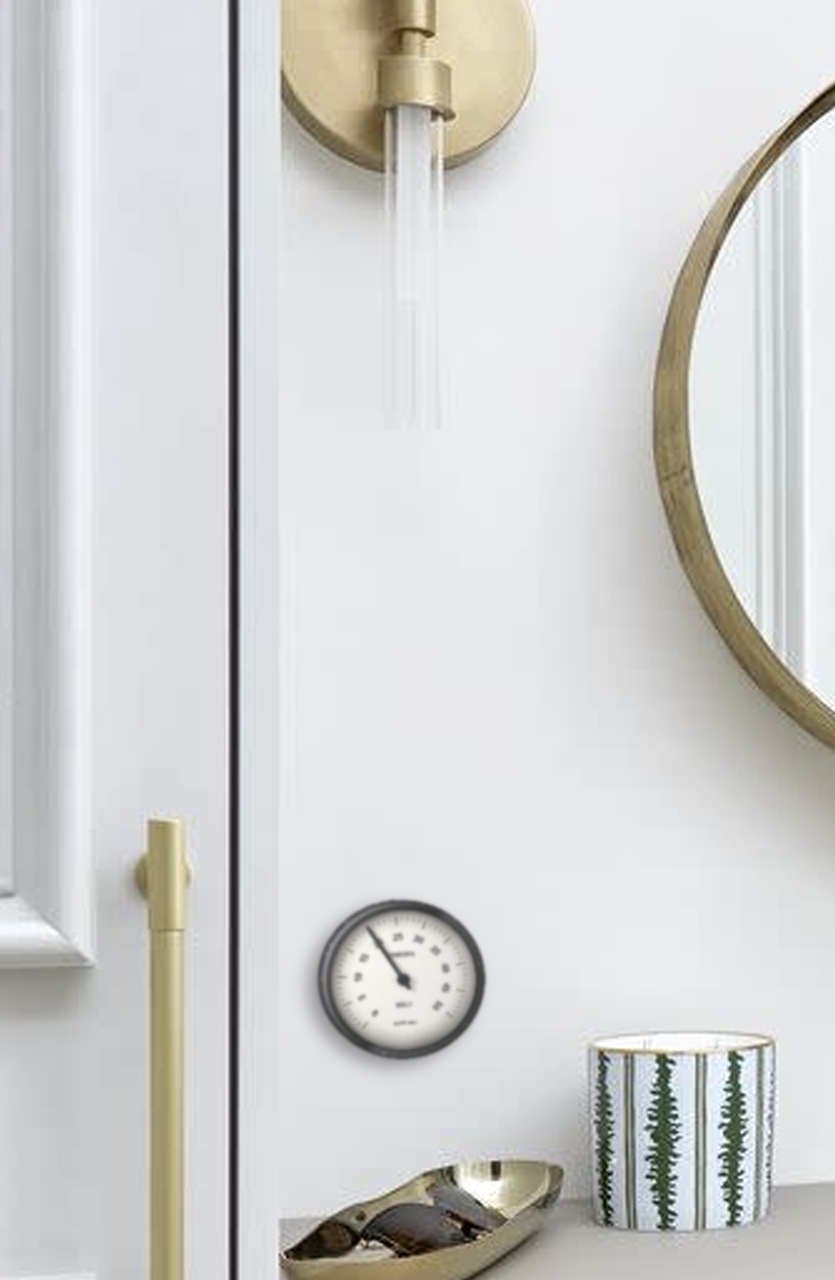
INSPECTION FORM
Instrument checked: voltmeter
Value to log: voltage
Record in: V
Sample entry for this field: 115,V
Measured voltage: 20,V
